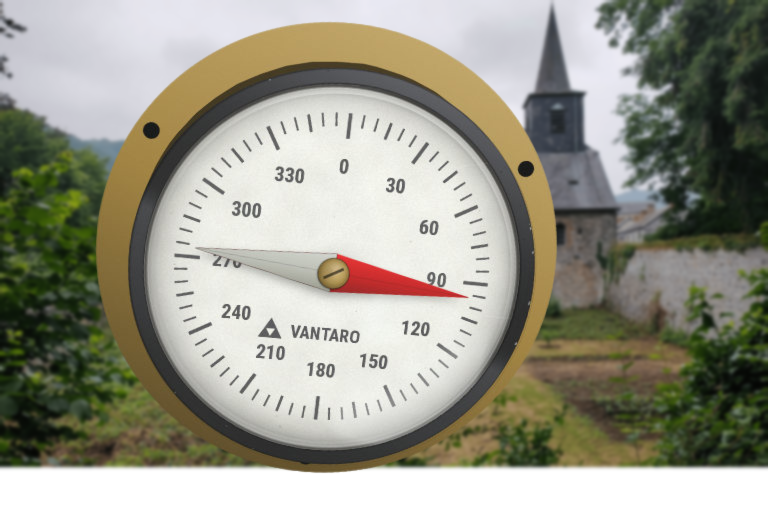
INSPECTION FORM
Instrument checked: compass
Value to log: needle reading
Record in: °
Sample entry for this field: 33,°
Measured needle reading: 95,°
